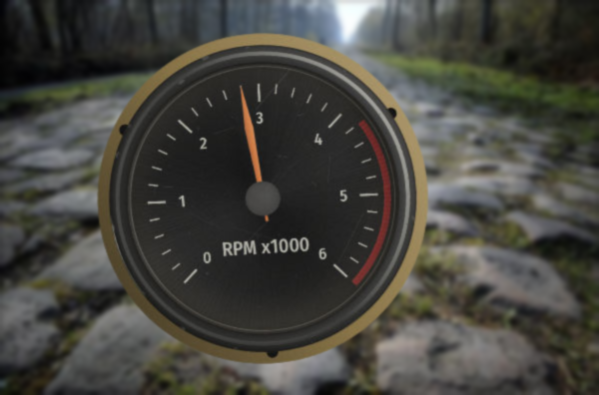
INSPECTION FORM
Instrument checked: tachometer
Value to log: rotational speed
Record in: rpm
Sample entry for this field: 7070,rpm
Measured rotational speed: 2800,rpm
